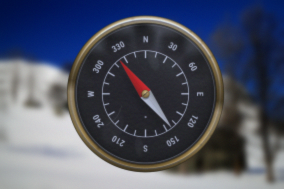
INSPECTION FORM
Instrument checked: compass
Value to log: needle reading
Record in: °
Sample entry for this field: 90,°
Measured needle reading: 322.5,°
